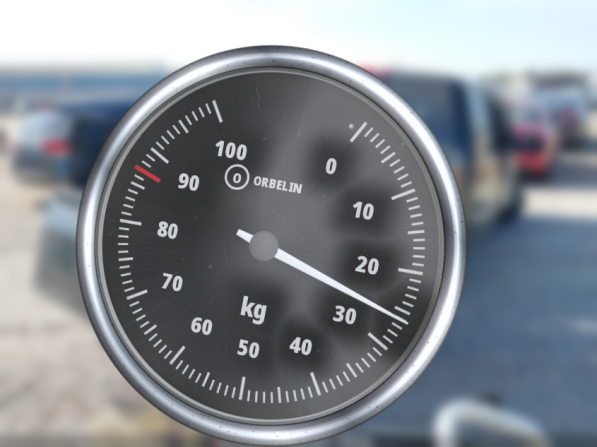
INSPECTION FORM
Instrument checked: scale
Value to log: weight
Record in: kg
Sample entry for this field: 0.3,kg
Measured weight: 26,kg
